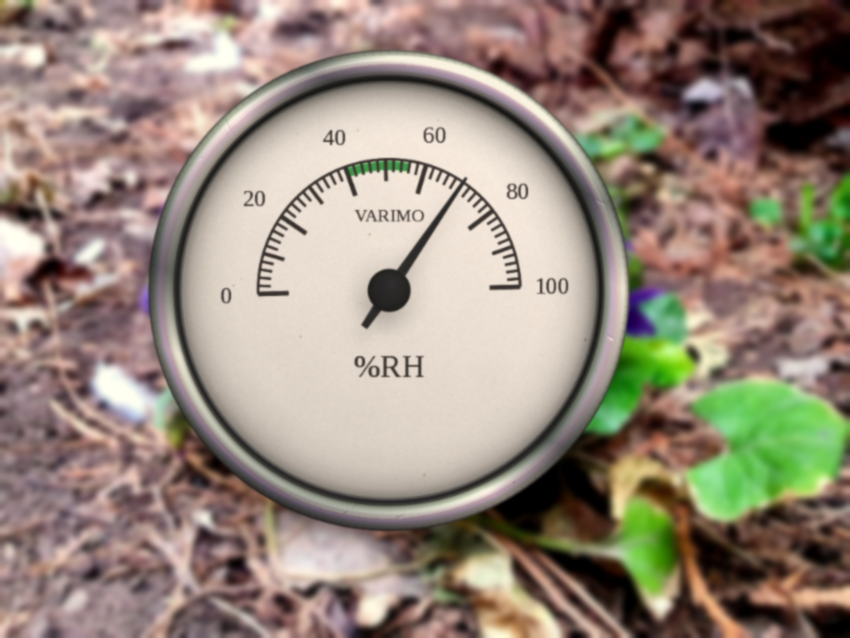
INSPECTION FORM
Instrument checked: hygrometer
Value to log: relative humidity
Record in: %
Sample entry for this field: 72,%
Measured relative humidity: 70,%
